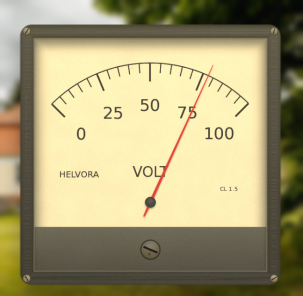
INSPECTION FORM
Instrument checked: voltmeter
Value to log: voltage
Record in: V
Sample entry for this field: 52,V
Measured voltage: 77.5,V
